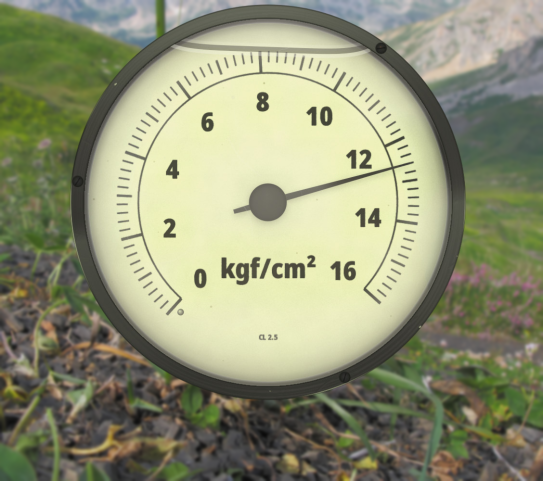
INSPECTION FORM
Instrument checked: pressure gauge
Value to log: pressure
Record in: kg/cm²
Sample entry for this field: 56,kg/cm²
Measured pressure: 12.6,kg/cm²
